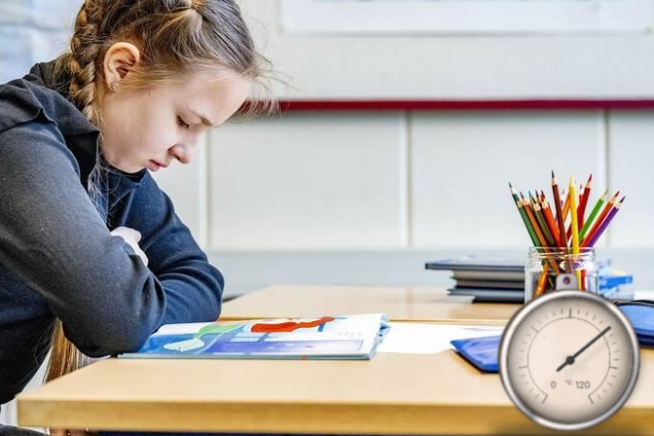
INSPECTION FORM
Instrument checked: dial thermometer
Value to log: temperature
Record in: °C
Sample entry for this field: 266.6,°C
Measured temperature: 80,°C
